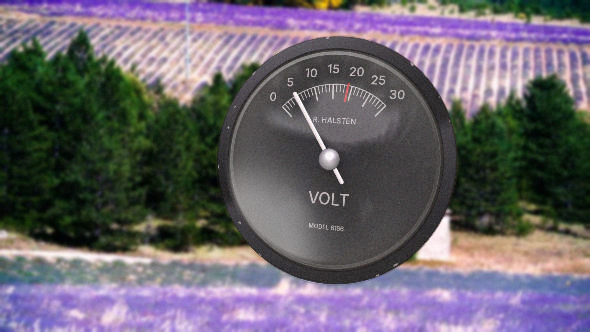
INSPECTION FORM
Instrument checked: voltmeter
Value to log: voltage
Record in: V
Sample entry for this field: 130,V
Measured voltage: 5,V
